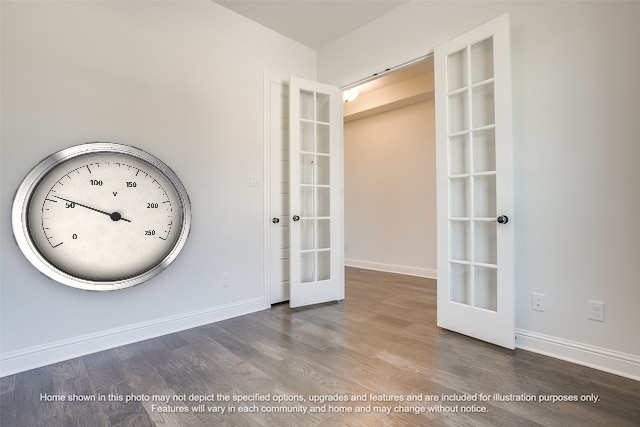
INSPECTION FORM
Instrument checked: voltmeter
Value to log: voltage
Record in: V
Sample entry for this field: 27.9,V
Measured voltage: 55,V
